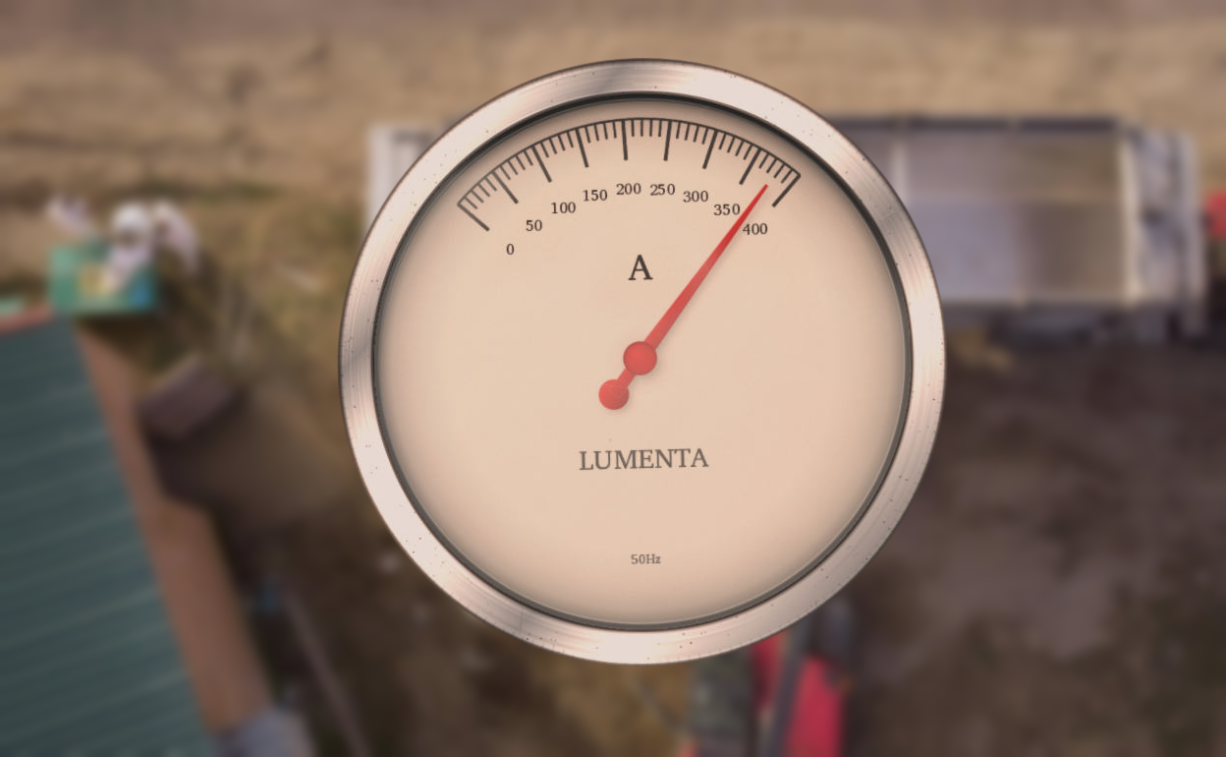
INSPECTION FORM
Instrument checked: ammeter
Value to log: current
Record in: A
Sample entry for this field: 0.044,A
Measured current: 380,A
